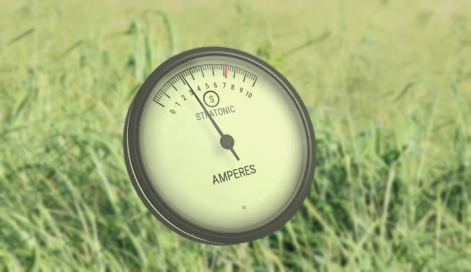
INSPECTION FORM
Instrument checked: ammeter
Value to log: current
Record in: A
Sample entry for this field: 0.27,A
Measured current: 3,A
